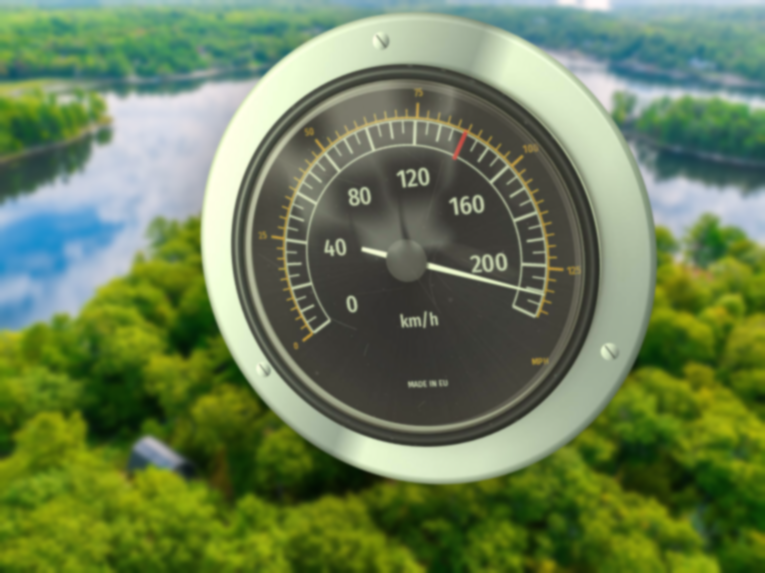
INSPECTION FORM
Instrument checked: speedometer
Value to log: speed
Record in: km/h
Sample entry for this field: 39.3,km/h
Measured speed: 210,km/h
